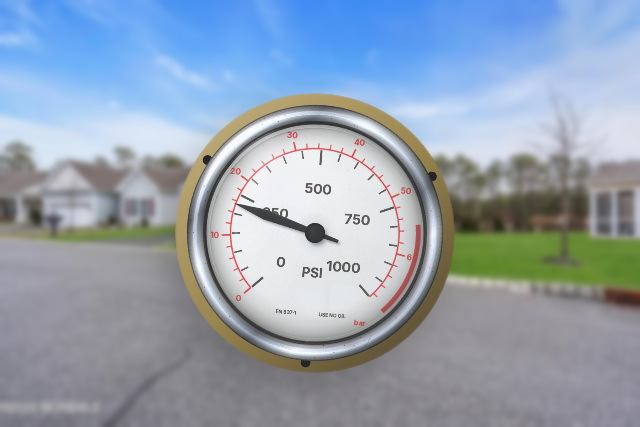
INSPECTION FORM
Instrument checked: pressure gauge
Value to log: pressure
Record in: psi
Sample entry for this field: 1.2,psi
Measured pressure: 225,psi
